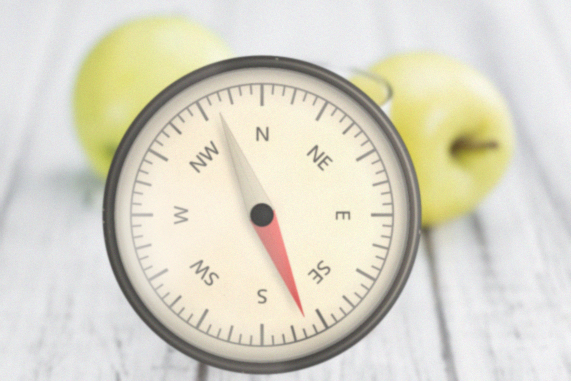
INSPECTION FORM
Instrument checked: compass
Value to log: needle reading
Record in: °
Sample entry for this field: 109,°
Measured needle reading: 157.5,°
